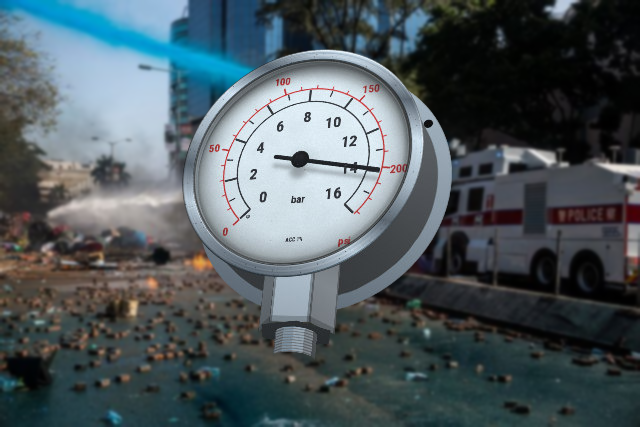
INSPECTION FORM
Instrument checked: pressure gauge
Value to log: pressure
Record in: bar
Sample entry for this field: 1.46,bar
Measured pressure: 14,bar
